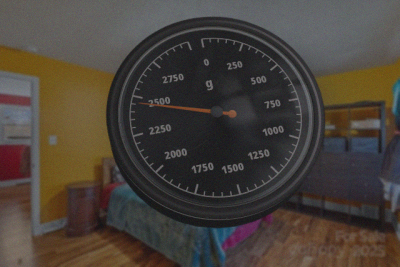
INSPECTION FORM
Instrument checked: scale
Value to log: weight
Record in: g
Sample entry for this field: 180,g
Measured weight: 2450,g
